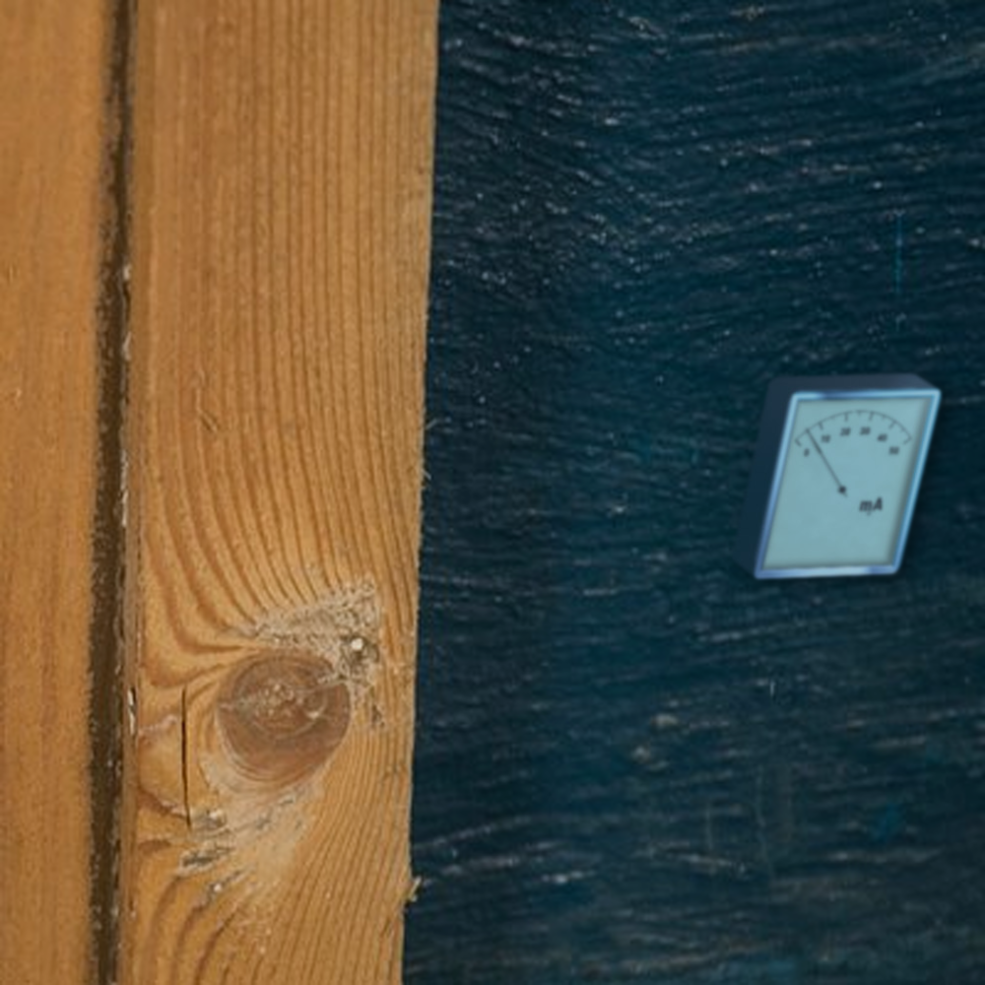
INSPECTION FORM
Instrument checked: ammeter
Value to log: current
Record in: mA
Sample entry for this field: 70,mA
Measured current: 5,mA
